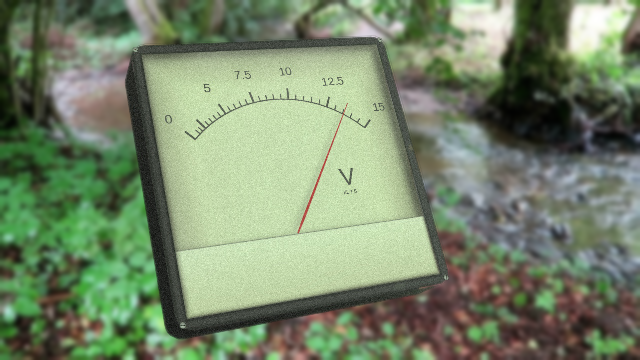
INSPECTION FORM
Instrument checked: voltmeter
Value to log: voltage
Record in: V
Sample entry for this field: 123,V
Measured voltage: 13.5,V
